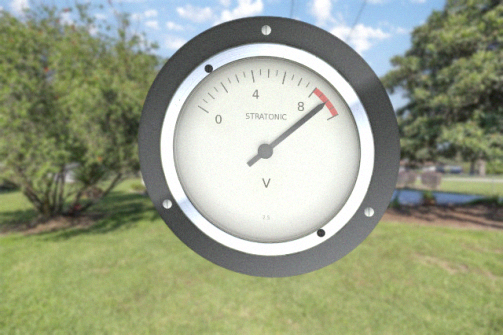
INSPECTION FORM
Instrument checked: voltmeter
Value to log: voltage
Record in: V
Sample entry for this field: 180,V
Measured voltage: 9,V
